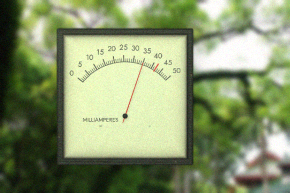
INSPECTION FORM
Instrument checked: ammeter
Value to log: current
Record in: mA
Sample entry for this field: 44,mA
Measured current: 35,mA
